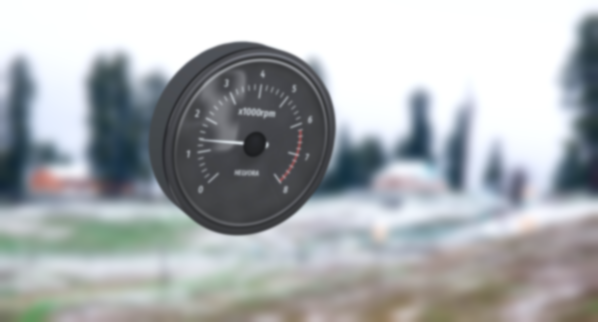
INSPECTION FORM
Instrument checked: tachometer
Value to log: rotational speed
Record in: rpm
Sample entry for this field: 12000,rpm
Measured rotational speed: 1400,rpm
